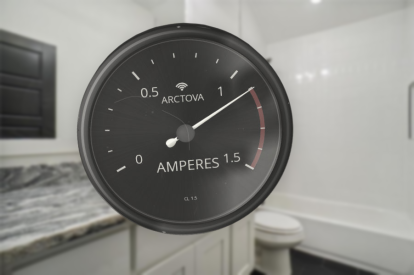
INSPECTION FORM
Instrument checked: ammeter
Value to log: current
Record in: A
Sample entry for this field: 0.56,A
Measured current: 1.1,A
